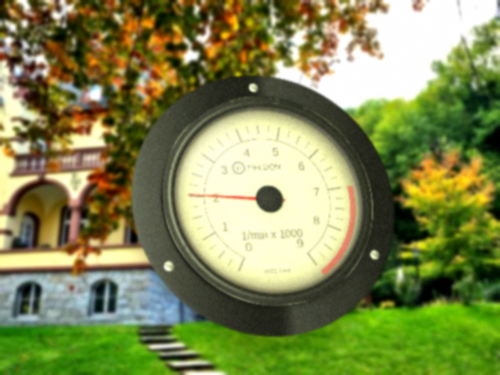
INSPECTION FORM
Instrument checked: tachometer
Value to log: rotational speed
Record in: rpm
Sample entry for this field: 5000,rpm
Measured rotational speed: 2000,rpm
